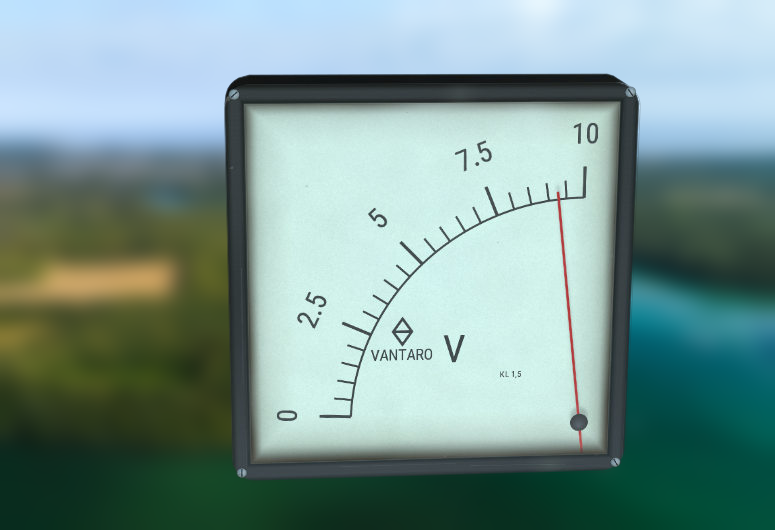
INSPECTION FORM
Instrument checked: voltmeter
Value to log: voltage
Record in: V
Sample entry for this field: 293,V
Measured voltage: 9.25,V
